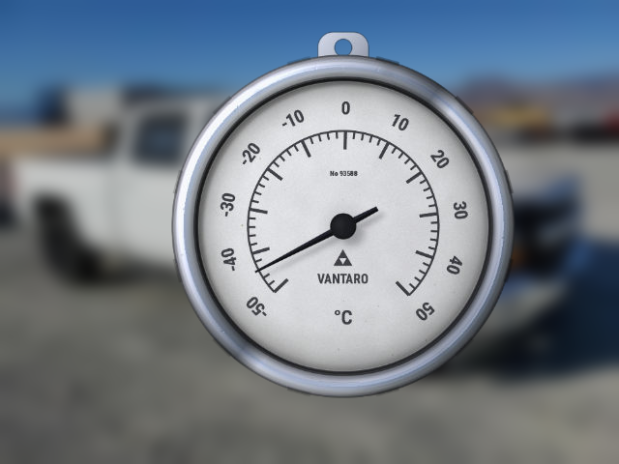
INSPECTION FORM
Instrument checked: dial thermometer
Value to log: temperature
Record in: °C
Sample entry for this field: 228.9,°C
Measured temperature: -44,°C
